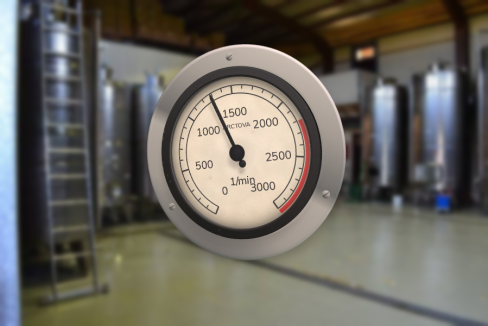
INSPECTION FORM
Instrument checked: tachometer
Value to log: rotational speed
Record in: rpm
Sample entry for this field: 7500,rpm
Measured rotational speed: 1300,rpm
